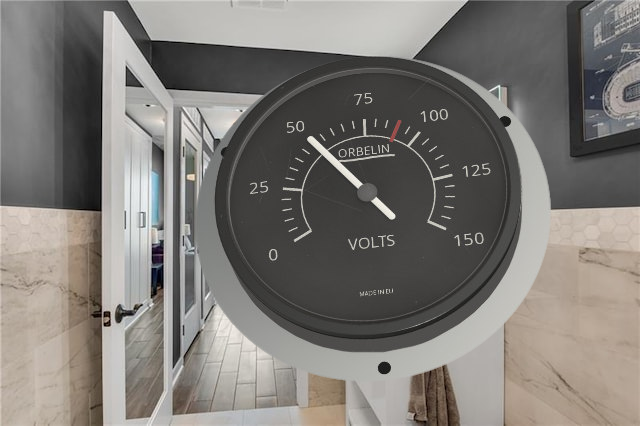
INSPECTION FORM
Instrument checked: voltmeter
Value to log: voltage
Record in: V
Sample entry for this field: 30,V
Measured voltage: 50,V
